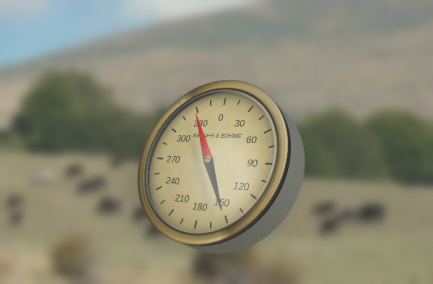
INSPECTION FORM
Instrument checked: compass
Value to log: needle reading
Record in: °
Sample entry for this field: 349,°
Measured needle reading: 330,°
